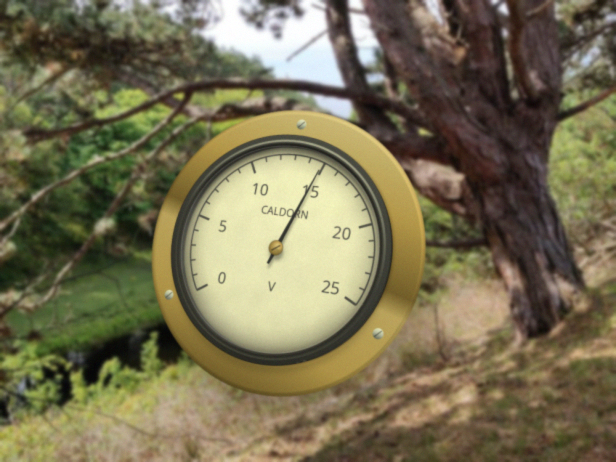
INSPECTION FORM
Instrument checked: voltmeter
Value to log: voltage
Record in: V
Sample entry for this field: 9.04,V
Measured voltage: 15,V
